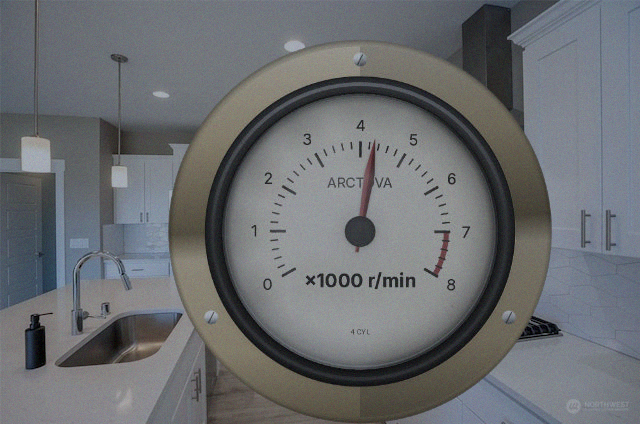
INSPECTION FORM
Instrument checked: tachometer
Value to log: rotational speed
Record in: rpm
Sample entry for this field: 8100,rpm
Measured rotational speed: 4300,rpm
